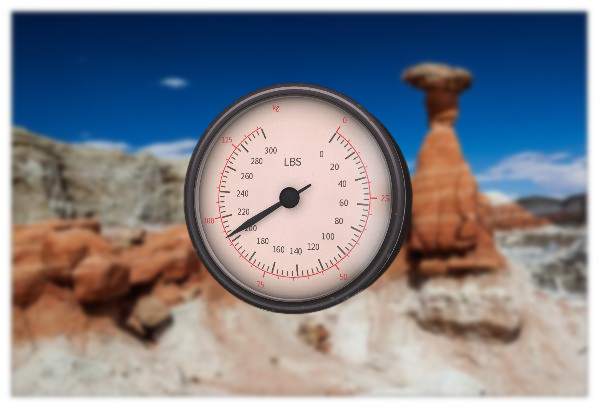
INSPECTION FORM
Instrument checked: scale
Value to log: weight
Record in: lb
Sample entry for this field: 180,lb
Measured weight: 204,lb
